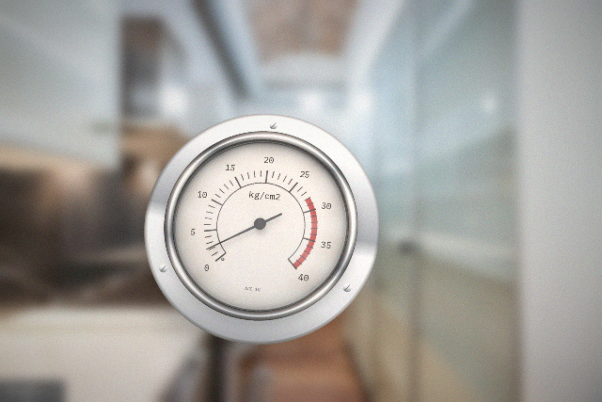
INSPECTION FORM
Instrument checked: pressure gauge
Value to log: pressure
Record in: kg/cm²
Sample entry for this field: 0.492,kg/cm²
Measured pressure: 2,kg/cm²
